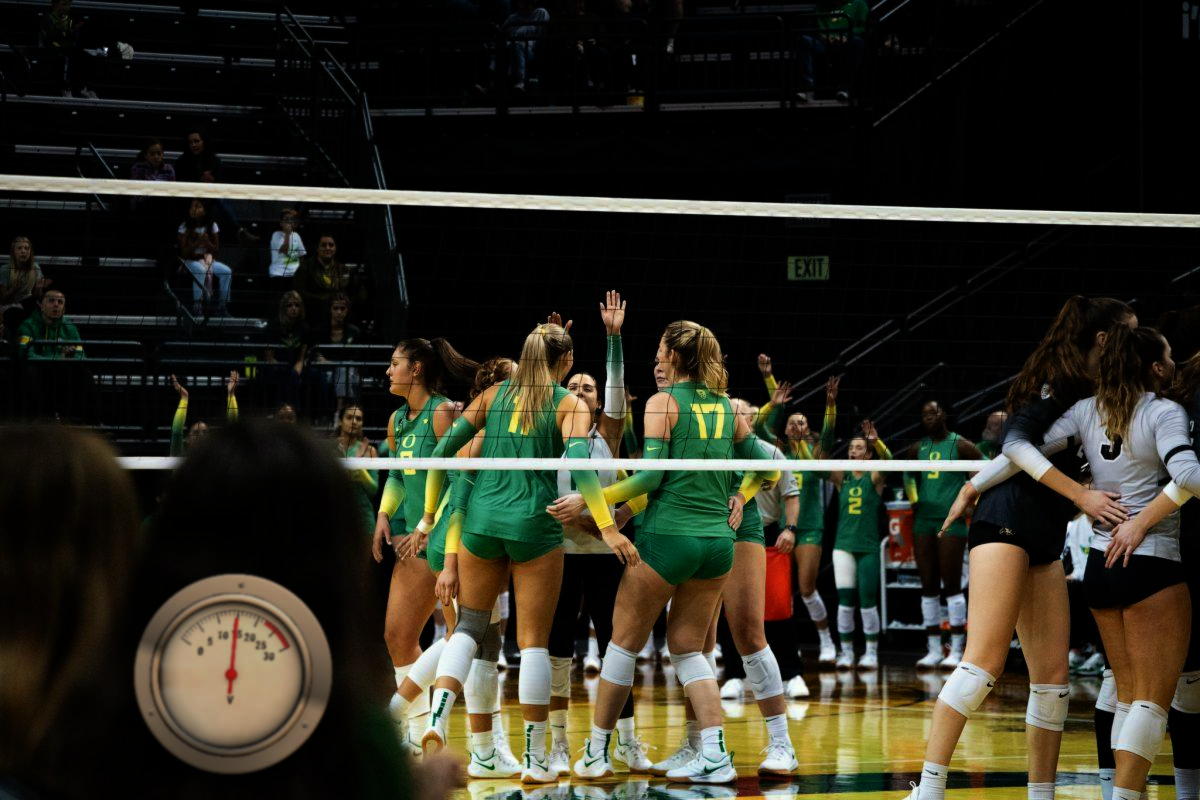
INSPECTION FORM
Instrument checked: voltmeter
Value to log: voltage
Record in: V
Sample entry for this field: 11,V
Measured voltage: 15,V
